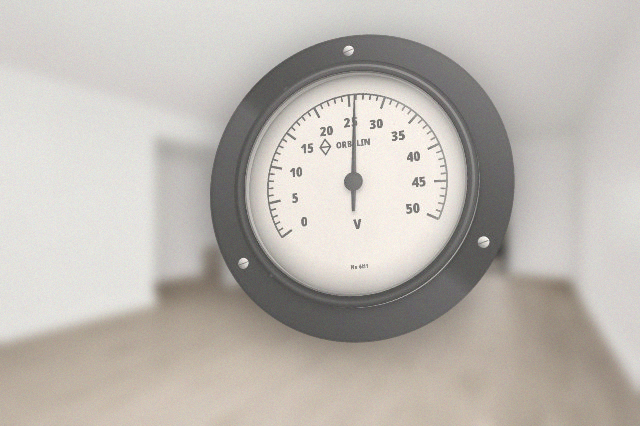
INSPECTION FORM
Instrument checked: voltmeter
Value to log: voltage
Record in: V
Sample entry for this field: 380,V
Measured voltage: 26,V
